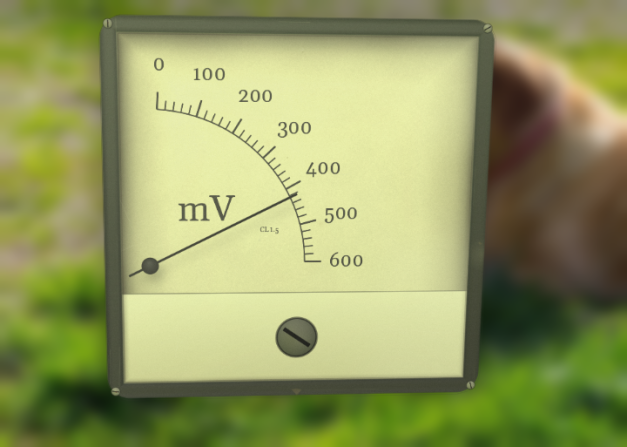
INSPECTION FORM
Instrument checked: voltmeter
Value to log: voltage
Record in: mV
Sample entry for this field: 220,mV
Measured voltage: 420,mV
